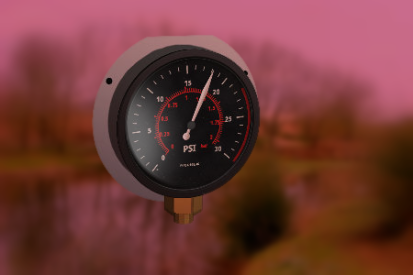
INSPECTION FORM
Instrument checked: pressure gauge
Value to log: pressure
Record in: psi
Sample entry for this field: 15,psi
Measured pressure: 18,psi
